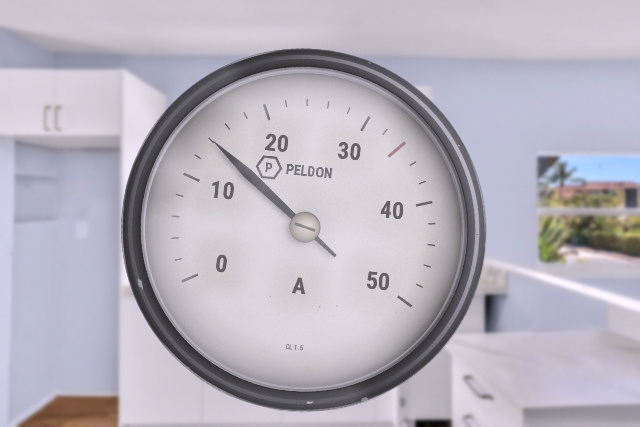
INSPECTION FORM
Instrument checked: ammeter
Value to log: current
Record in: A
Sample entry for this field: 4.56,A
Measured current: 14,A
